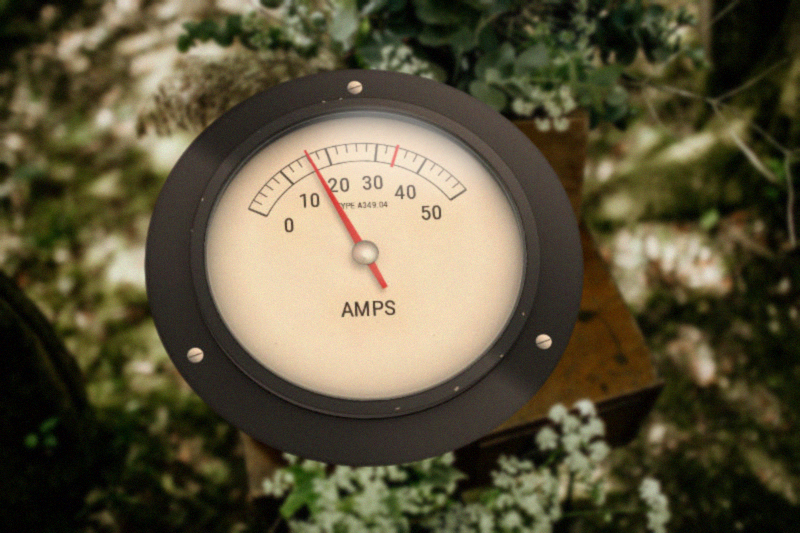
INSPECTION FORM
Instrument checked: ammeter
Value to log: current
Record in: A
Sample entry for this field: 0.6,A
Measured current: 16,A
